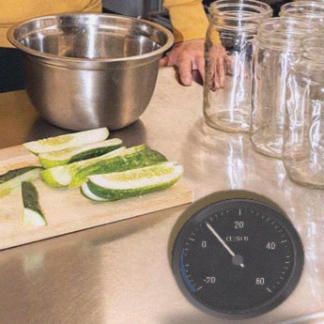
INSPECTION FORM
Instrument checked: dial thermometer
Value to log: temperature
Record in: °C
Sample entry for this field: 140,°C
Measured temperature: 8,°C
